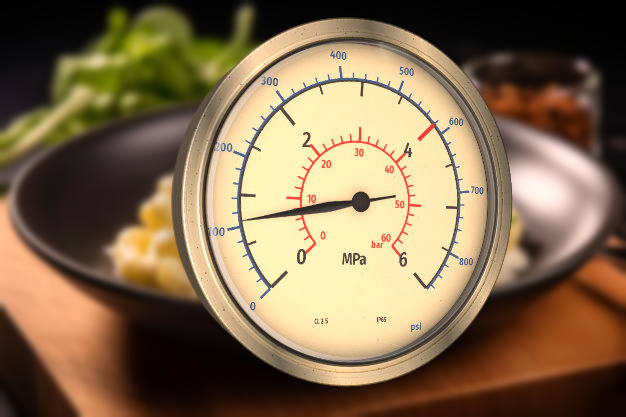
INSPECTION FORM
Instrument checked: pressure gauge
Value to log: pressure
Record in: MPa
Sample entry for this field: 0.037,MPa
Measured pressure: 0.75,MPa
